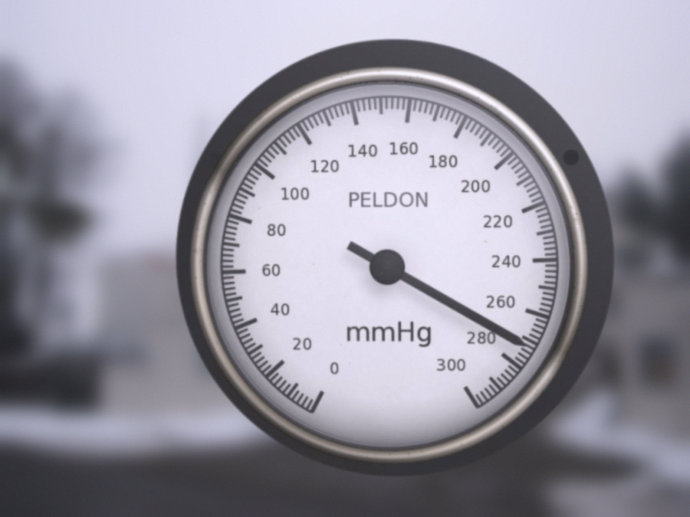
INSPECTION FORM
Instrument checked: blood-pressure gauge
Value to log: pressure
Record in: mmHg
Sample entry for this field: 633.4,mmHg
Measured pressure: 272,mmHg
